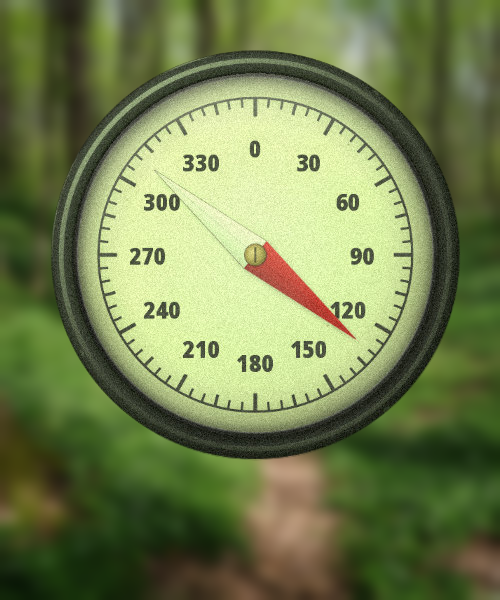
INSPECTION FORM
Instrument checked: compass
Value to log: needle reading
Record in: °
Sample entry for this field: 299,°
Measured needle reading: 130,°
